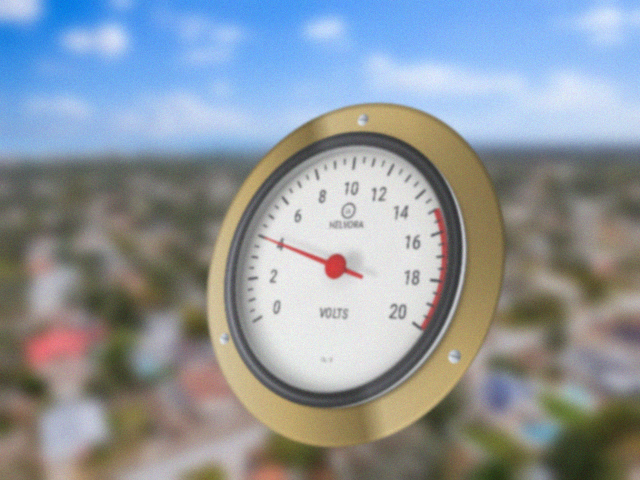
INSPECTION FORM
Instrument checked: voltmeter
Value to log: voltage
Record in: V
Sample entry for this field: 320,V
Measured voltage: 4,V
